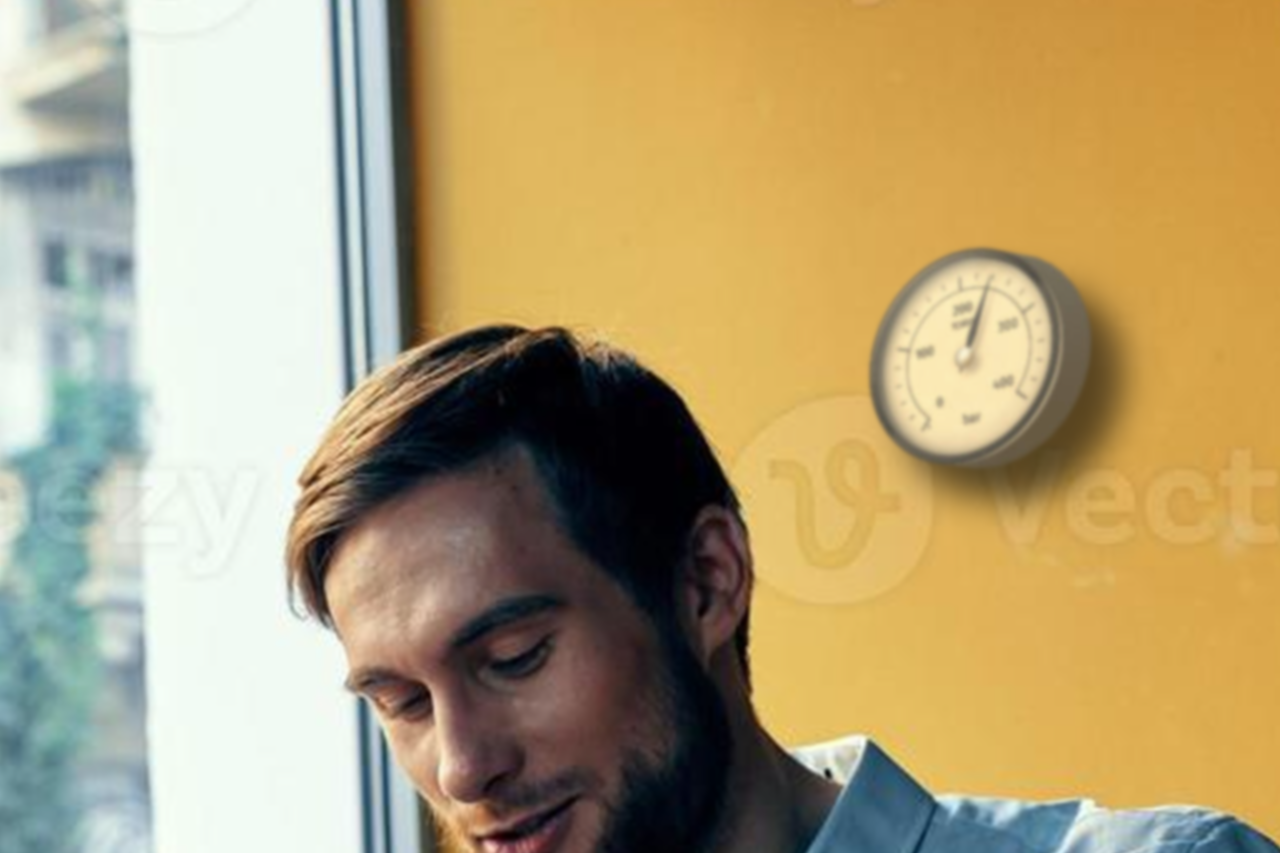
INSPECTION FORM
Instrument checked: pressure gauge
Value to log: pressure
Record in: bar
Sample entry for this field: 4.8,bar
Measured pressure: 240,bar
